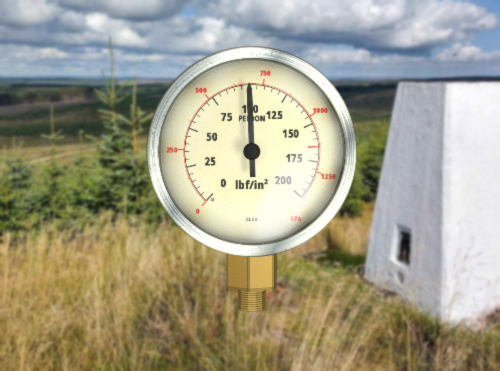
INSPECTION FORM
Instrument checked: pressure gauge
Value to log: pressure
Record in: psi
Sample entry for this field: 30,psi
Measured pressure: 100,psi
